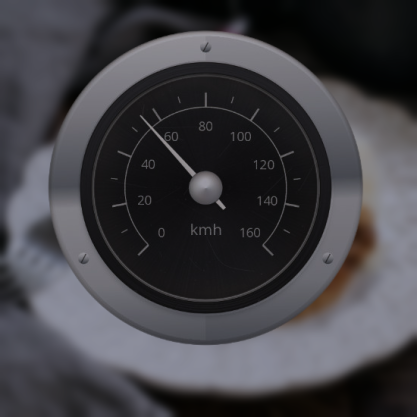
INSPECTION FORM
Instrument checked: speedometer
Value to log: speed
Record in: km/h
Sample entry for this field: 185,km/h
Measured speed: 55,km/h
